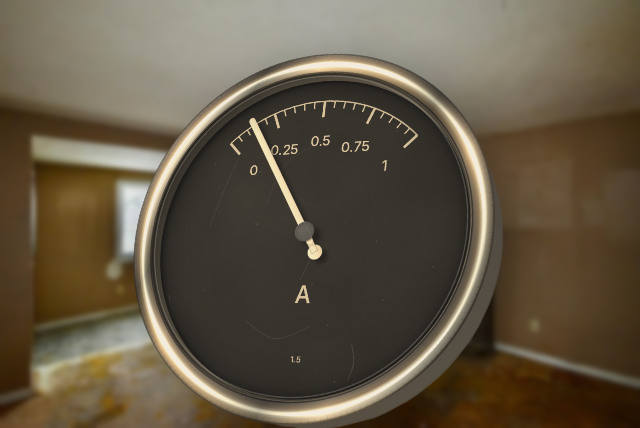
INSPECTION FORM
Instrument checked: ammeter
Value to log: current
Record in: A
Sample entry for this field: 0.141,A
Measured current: 0.15,A
